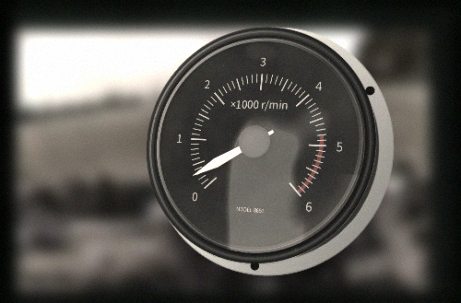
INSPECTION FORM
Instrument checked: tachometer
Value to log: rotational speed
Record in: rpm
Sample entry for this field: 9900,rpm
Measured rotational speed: 300,rpm
